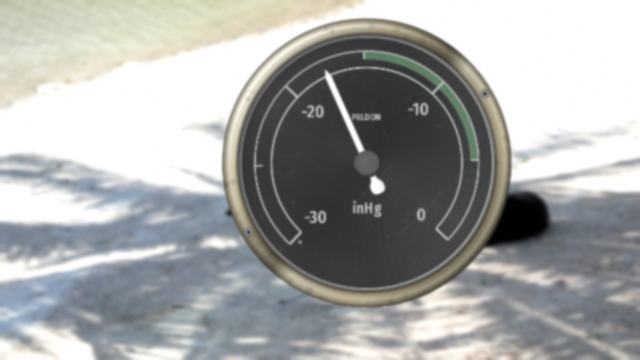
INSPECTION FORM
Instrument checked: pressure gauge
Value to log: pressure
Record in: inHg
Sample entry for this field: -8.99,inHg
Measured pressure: -17.5,inHg
